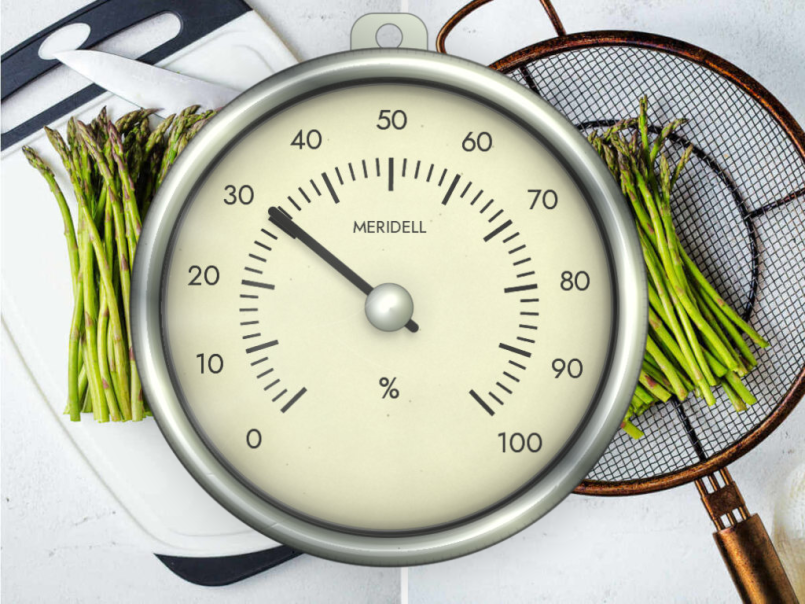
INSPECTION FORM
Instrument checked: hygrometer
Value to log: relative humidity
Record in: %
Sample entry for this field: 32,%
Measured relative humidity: 31,%
